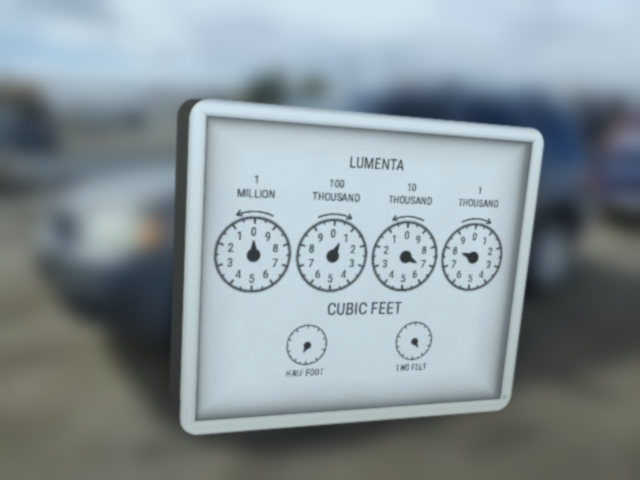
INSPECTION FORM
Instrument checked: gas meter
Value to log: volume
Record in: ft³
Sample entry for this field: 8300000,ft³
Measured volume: 6800,ft³
